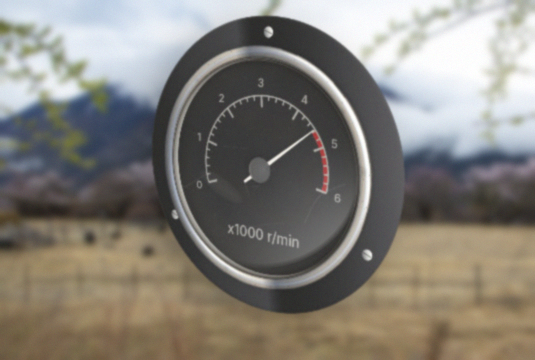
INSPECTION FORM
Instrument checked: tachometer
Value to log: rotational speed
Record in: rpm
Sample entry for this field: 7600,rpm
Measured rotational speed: 4600,rpm
